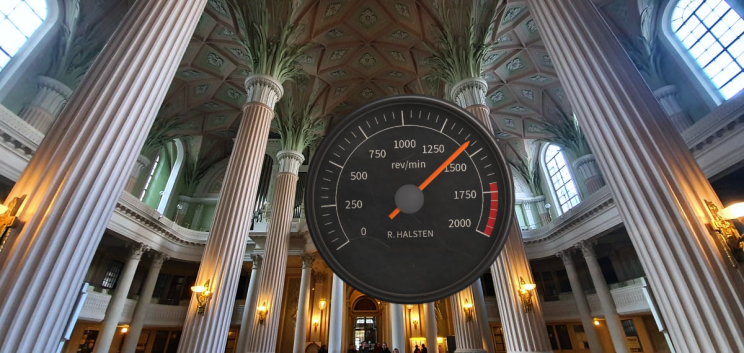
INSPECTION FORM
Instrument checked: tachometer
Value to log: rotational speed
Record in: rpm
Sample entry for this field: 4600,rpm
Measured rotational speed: 1425,rpm
